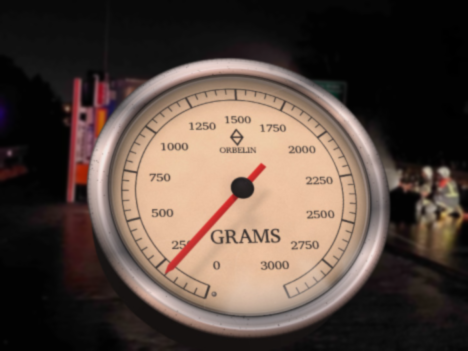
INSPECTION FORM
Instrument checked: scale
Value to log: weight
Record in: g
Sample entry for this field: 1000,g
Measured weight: 200,g
